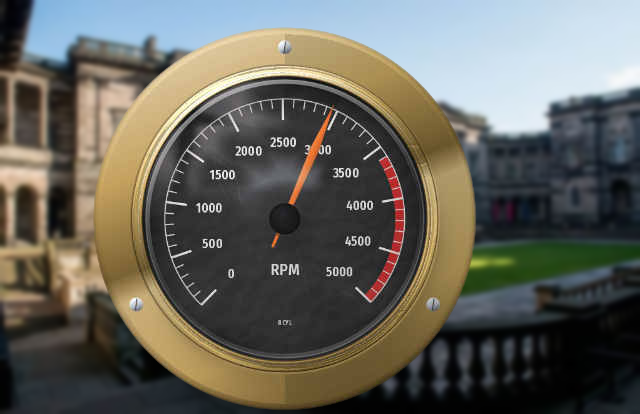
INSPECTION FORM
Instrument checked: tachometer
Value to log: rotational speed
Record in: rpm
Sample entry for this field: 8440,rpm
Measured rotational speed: 2950,rpm
